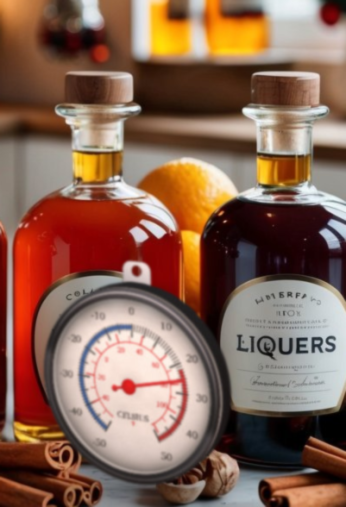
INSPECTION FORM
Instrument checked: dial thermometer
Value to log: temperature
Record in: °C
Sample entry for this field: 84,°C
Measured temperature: 25,°C
